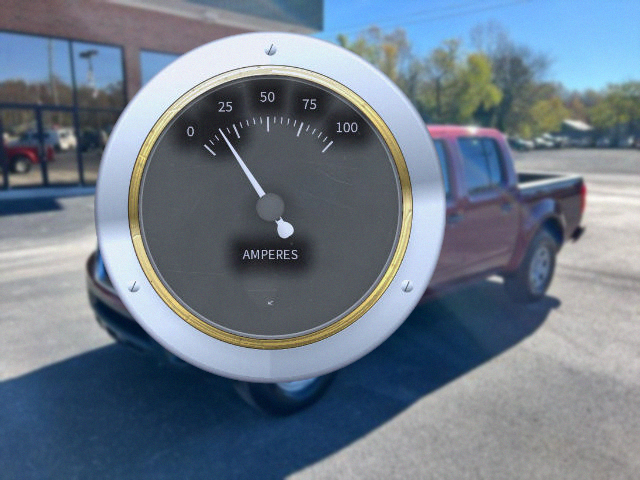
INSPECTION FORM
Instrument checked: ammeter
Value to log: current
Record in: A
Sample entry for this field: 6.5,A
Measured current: 15,A
